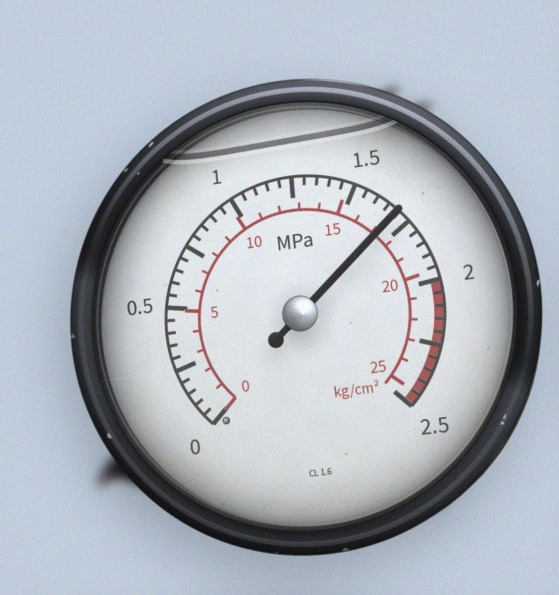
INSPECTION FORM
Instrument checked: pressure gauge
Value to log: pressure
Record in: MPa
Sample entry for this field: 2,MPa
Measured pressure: 1.7,MPa
